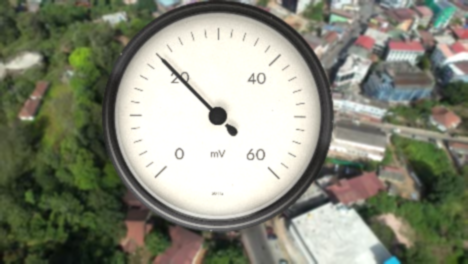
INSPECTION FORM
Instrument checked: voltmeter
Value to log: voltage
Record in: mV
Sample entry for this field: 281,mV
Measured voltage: 20,mV
